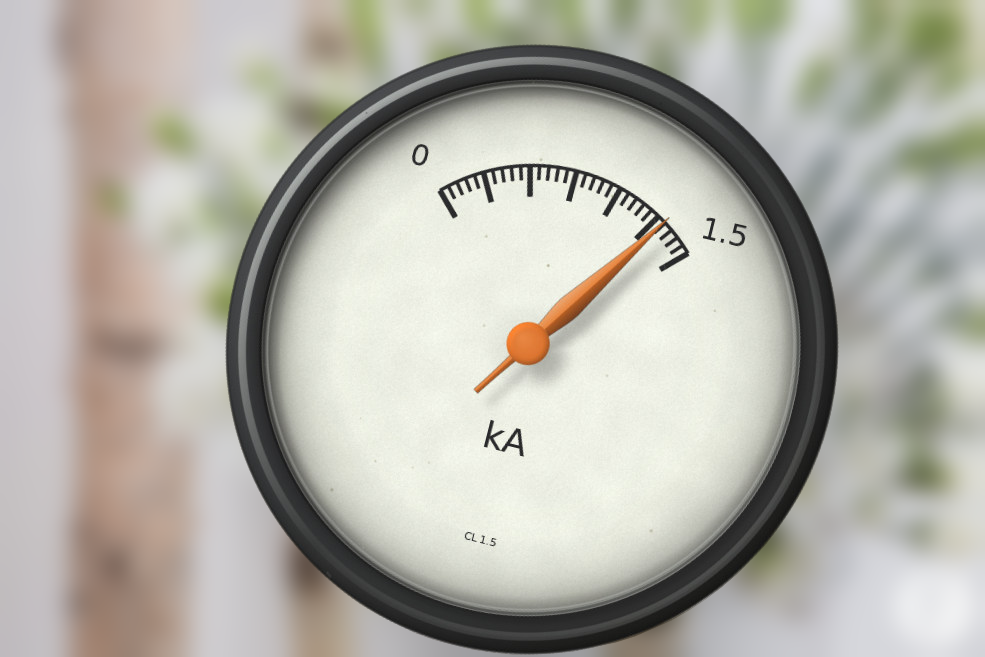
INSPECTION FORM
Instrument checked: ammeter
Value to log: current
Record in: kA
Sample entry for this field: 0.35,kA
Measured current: 1.3,kA
